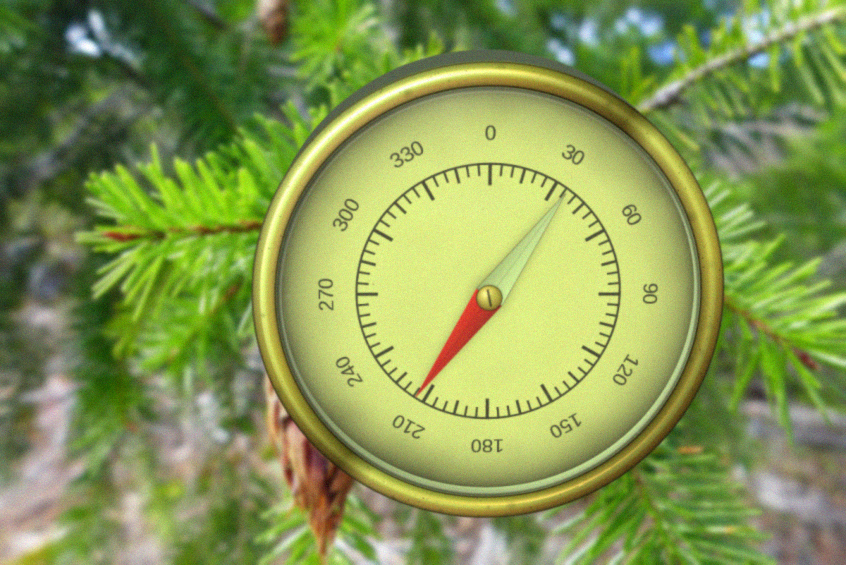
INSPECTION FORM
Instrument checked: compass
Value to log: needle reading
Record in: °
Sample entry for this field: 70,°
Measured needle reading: 215,°
